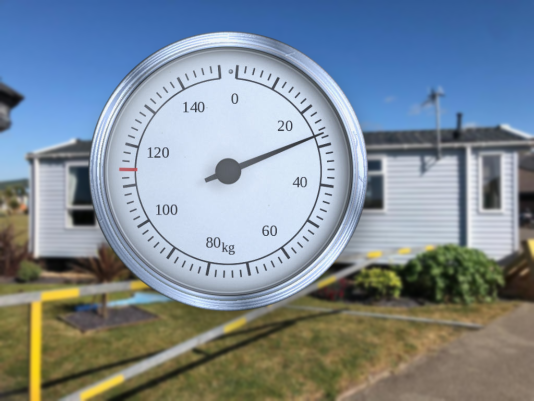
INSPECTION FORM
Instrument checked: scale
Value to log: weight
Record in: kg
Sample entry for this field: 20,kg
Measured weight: 27,kg
